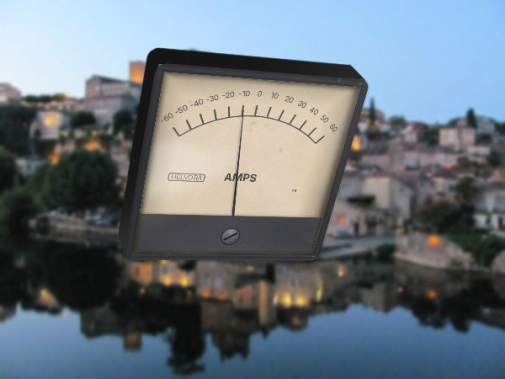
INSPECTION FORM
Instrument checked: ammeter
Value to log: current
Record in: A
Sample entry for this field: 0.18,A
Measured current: -10,A
